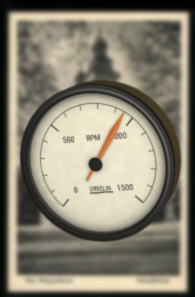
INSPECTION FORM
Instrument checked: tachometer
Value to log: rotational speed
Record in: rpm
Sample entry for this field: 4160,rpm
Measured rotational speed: 950,rpm
